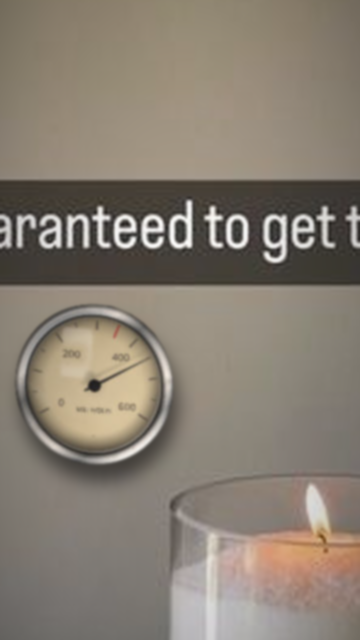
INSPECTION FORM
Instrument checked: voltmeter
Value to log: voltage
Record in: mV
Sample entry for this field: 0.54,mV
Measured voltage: 450,mV
